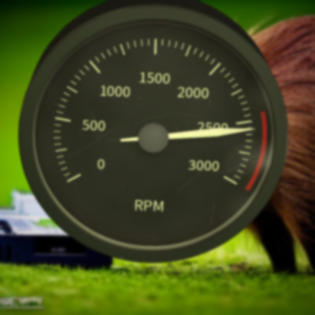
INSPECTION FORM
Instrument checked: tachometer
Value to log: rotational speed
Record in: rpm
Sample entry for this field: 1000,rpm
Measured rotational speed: 2550,rpm
